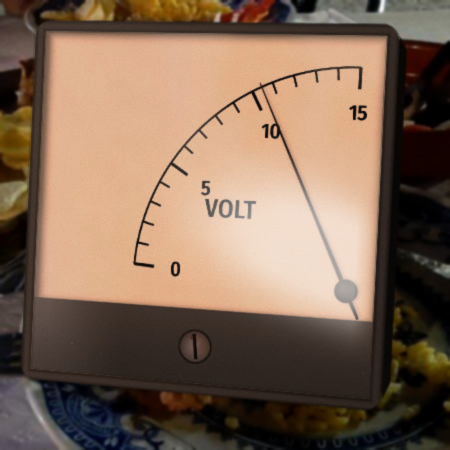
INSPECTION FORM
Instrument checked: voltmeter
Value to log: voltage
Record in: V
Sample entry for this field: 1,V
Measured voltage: 10.5,V
